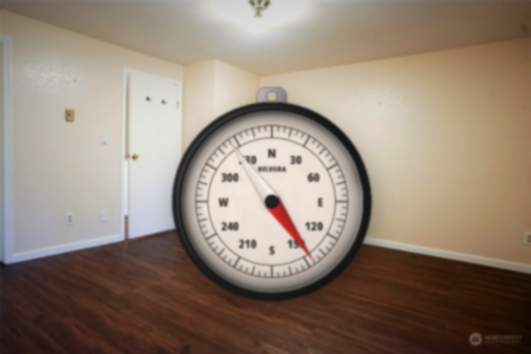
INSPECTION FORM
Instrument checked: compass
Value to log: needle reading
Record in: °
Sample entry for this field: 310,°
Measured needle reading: 145,°
